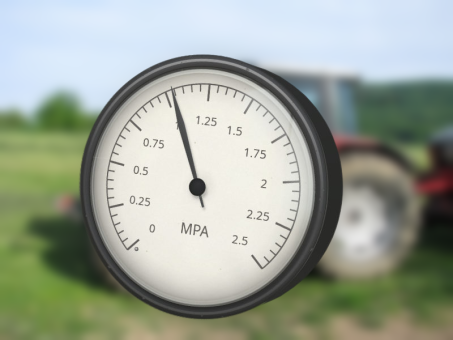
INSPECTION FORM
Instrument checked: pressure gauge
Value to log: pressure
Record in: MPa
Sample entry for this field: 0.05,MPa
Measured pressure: 1.05,MPa
